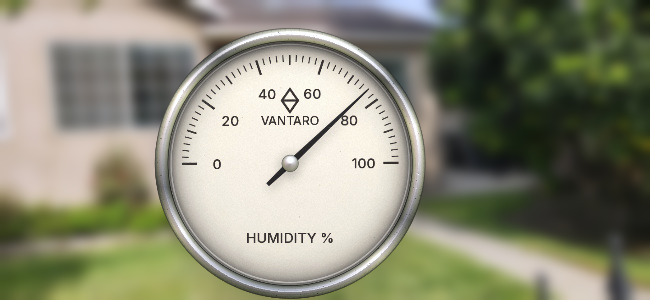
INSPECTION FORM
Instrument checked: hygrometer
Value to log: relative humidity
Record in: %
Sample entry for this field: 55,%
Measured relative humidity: 76,%
